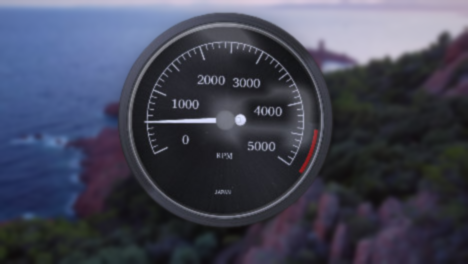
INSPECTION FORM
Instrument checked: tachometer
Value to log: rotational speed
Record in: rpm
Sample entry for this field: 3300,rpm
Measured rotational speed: 500,rpm
